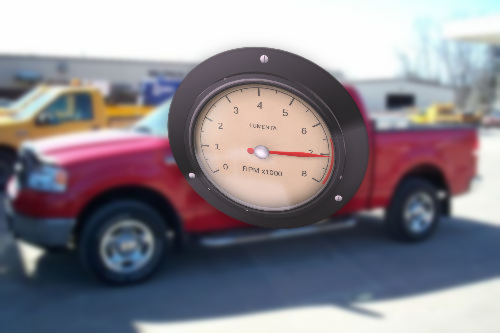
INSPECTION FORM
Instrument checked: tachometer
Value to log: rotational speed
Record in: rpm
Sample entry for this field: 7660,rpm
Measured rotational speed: 7000,rpm
